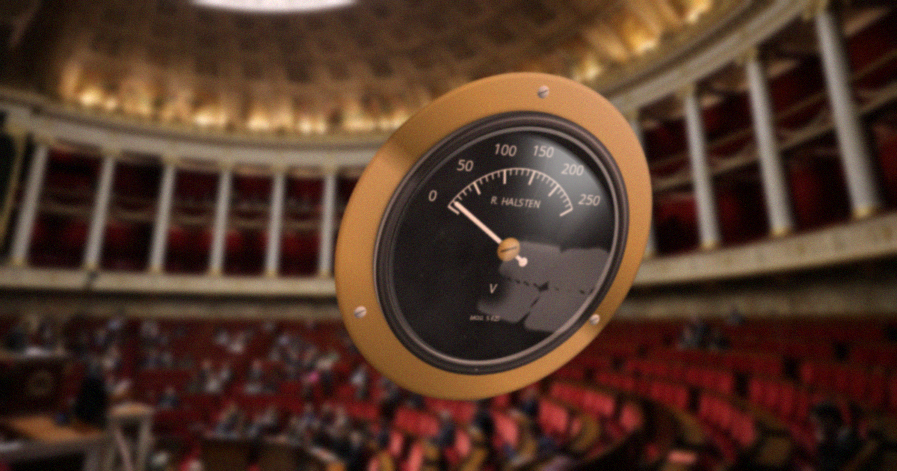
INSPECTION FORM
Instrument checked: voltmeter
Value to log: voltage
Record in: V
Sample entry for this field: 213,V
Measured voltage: 10,V
